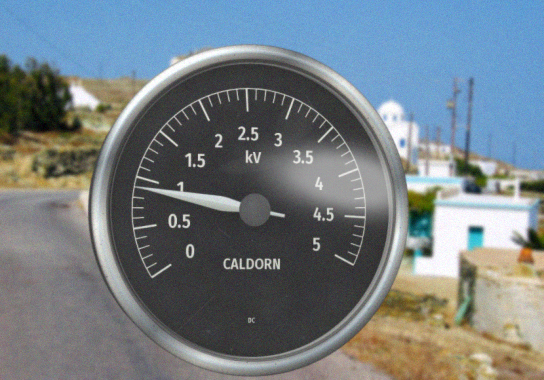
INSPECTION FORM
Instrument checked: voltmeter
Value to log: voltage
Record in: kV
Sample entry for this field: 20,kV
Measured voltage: 0.9,kV
